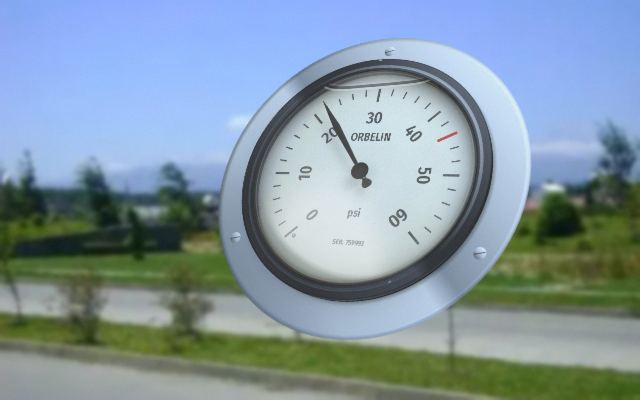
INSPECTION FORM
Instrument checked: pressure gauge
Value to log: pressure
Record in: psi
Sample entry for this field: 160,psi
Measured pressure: 22,psi
